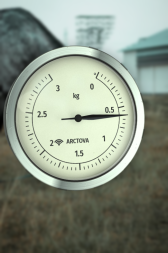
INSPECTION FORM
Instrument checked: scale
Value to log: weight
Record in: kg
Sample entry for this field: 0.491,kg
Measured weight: 0.6,kg
